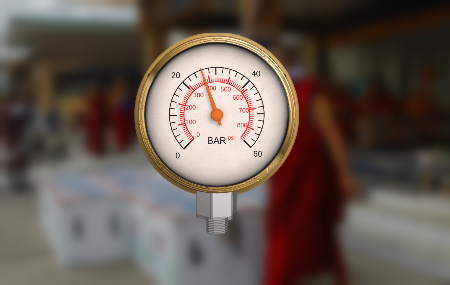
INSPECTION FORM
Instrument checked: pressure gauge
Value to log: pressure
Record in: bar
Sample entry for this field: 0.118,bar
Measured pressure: 26,bar
